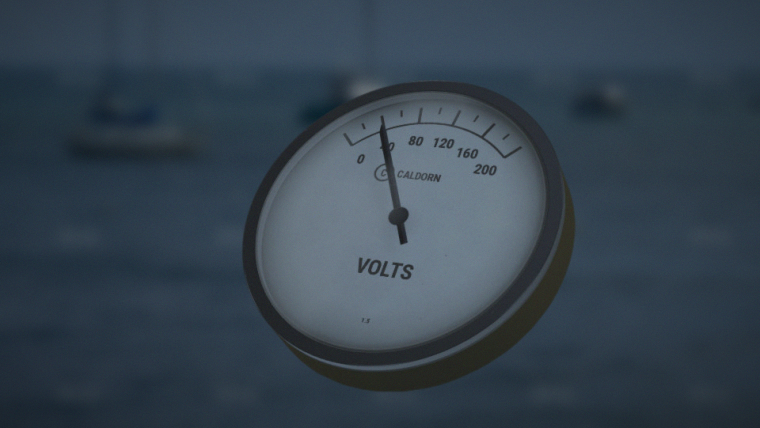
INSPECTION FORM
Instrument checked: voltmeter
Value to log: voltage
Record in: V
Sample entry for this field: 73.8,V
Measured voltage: 40,V
